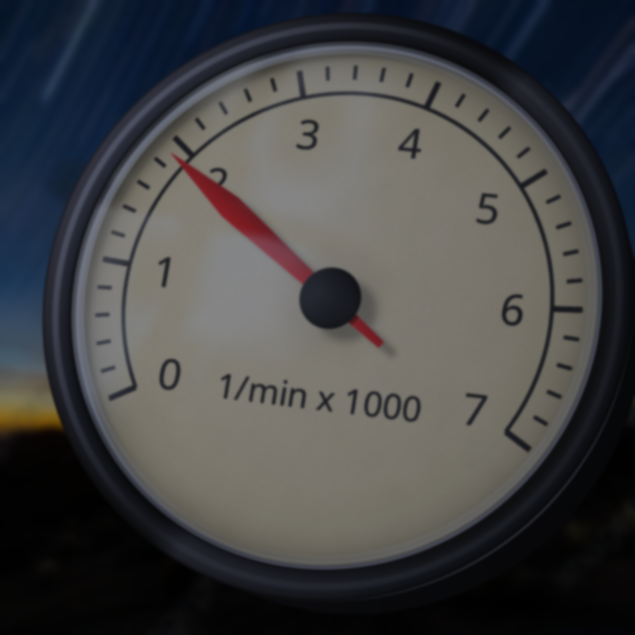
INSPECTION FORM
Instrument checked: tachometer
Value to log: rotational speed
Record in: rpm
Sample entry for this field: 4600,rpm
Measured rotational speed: 1900,rpm
